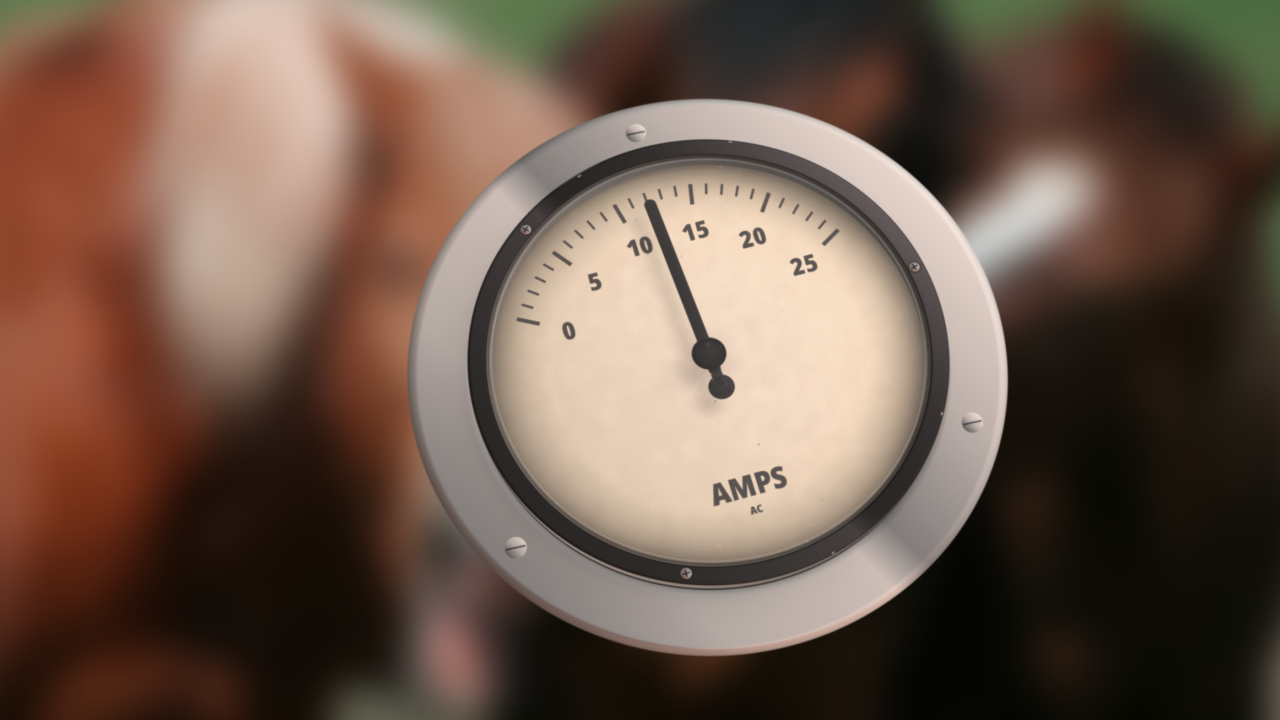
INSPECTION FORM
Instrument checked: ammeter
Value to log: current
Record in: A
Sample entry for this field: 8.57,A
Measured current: 12,A
